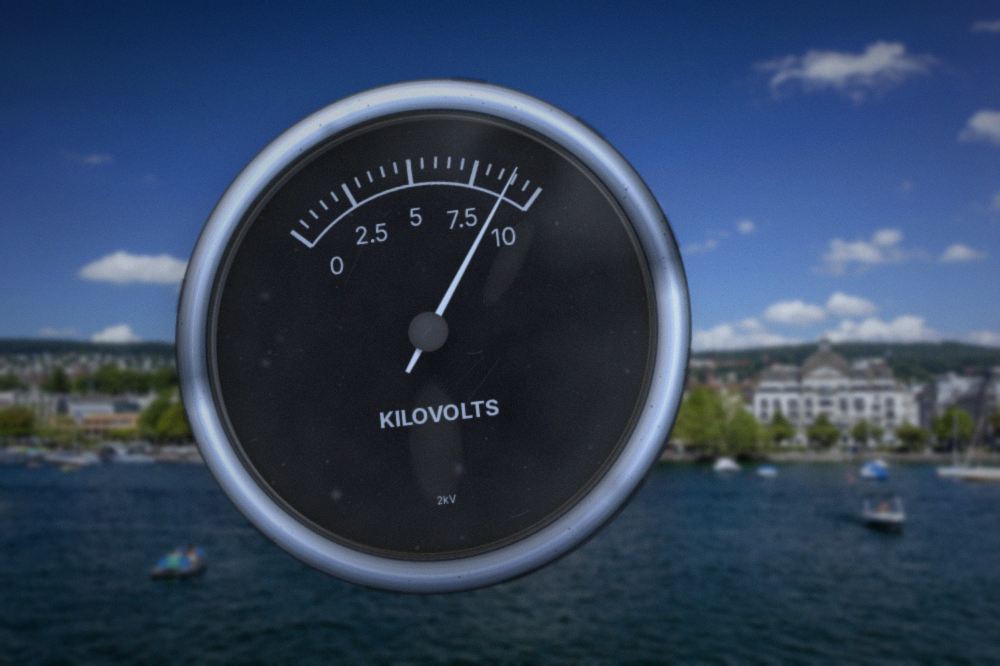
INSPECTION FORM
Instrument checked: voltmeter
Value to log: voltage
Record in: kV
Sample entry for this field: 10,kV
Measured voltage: 9,kV
